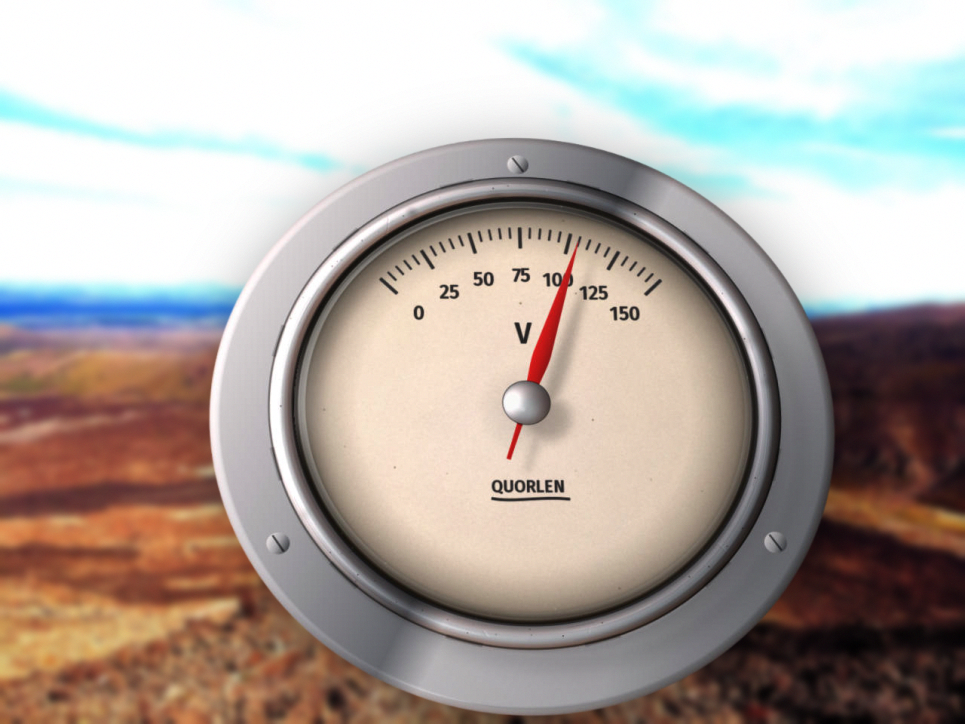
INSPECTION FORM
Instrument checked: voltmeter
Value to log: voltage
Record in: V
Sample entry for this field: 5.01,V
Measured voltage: 105,V
